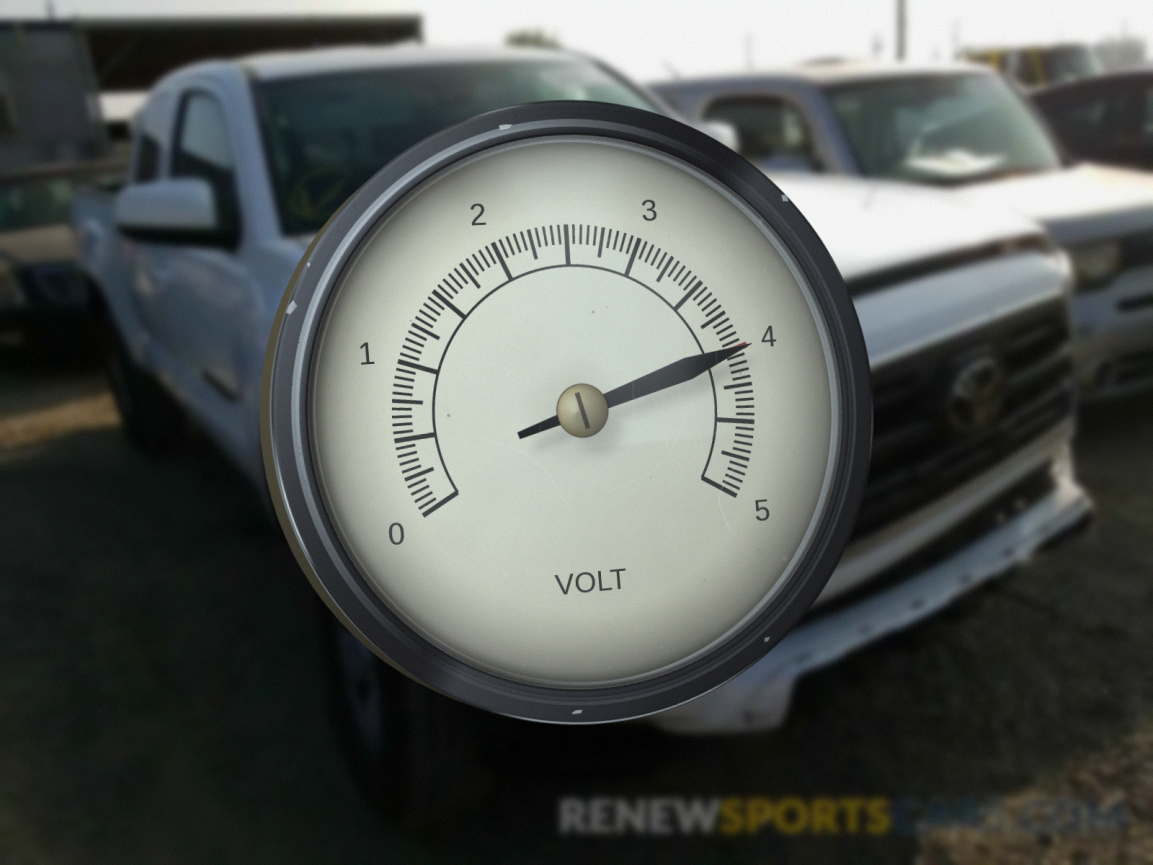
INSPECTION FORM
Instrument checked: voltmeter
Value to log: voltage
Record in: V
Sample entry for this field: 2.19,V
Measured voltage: 4,V
